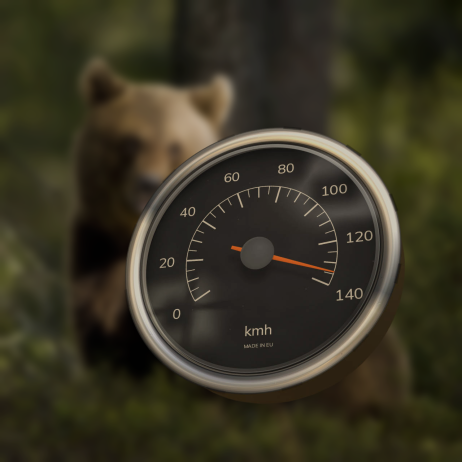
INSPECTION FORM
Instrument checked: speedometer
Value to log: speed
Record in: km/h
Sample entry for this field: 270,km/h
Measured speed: 135,km/h
